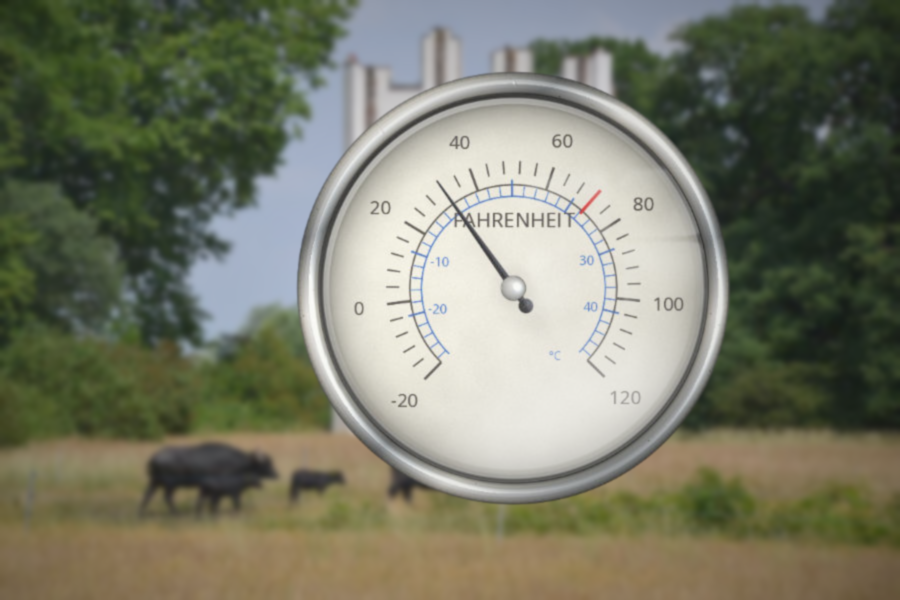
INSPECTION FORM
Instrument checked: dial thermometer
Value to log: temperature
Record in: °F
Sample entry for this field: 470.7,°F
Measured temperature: 32,°F
